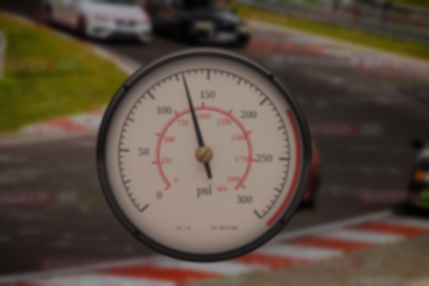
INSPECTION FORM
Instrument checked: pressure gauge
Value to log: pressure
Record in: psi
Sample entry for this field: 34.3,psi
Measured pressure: 130,psi
